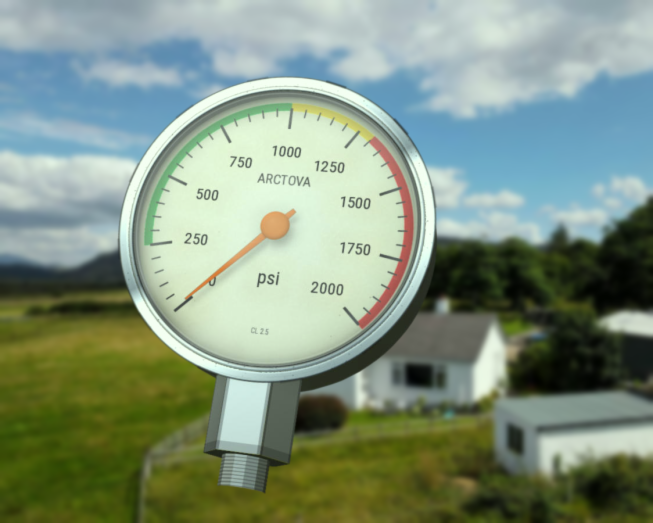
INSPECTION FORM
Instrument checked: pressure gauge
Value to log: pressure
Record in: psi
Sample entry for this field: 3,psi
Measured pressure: 0,psi
